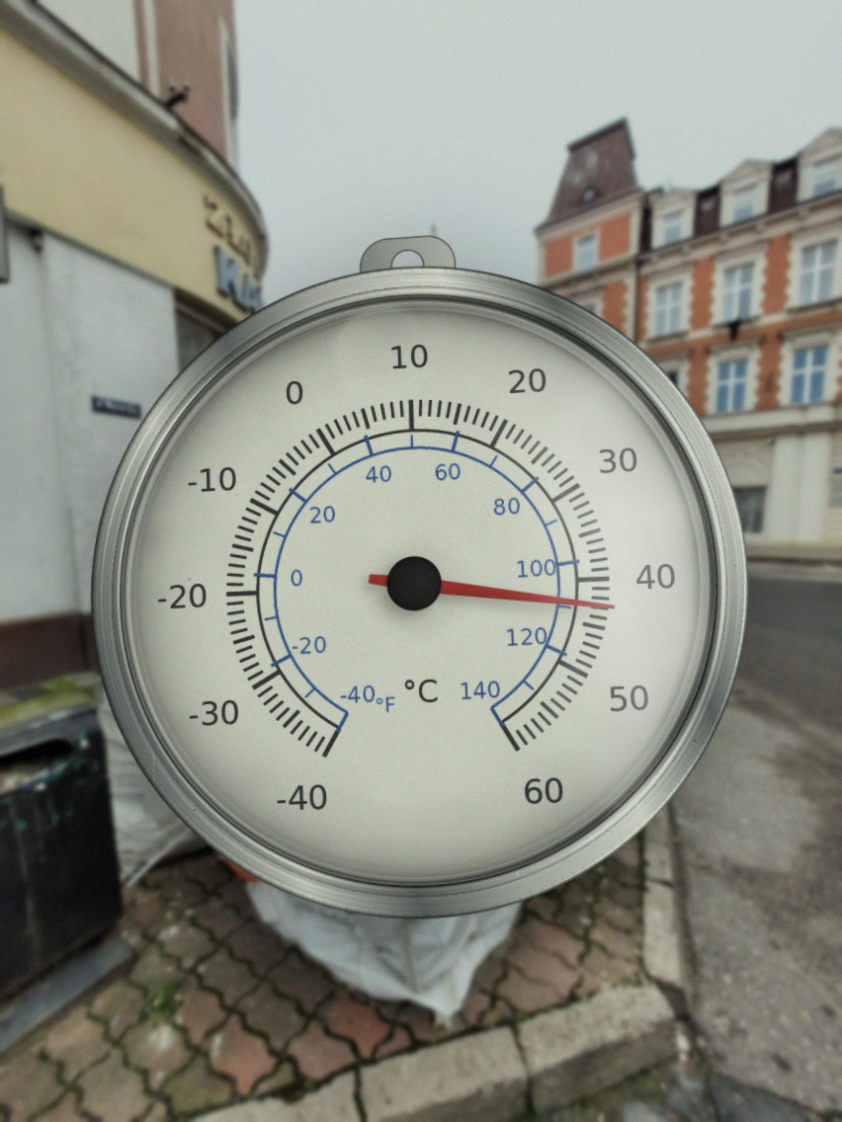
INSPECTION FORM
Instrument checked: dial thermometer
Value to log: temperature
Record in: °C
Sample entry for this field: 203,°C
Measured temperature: 43,°C
